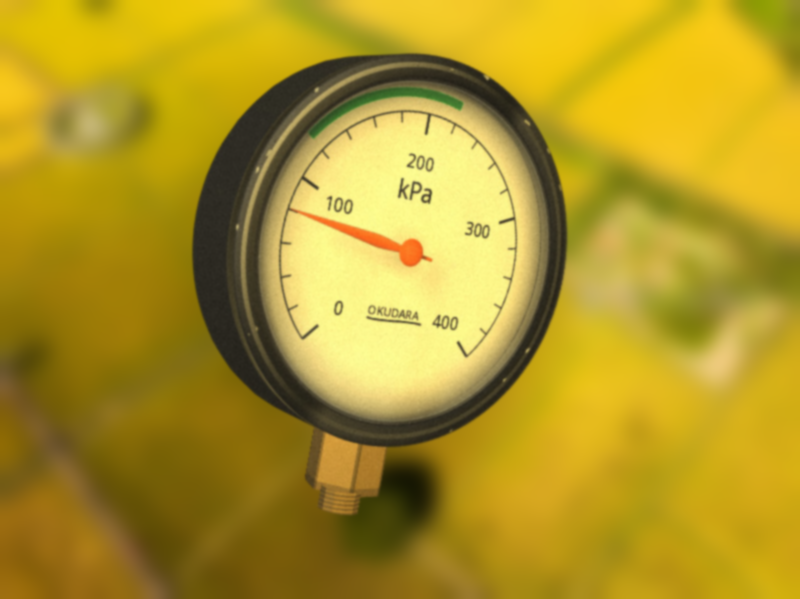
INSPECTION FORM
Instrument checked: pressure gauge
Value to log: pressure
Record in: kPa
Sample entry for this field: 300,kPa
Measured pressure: 80,kPa
